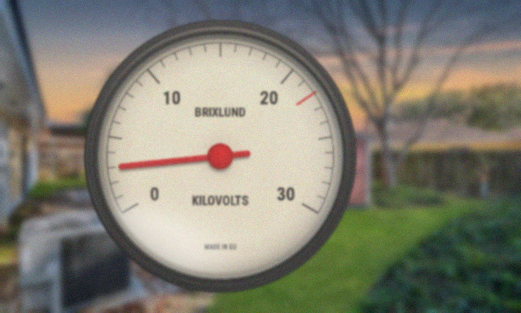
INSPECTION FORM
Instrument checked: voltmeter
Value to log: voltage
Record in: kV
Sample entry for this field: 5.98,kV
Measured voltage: 3,kV
